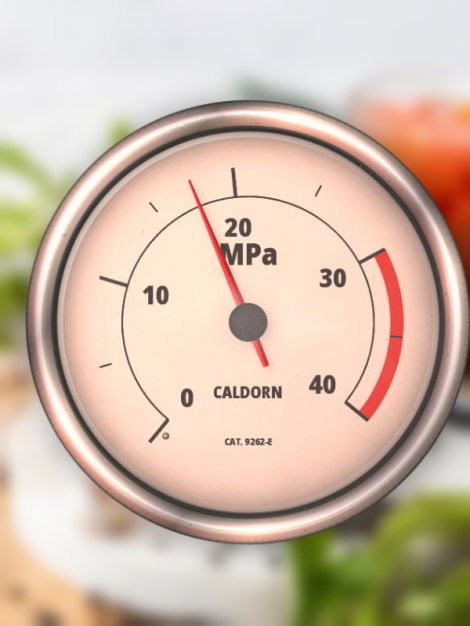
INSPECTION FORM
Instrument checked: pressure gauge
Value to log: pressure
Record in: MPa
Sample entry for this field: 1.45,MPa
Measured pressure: 17.5,MPa
